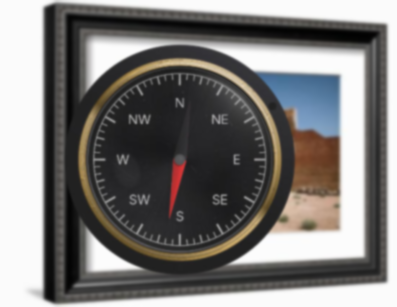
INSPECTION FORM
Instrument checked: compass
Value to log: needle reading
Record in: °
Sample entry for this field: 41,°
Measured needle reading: 190,°
